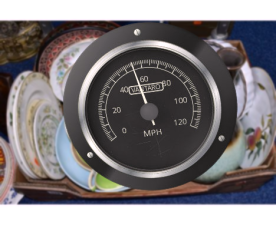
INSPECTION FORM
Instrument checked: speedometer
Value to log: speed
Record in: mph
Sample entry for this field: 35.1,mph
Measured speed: 55,mph
